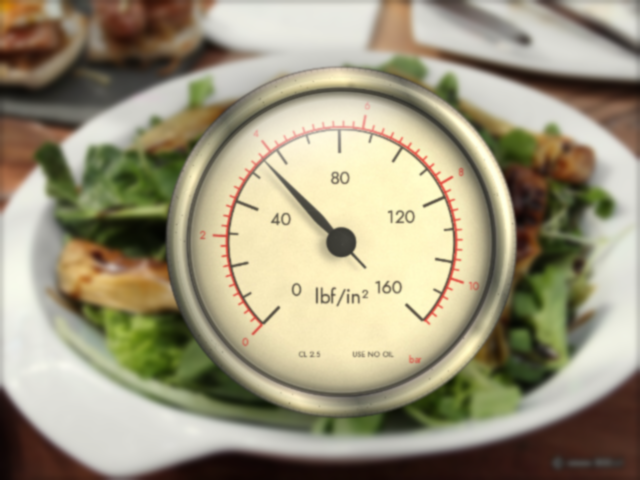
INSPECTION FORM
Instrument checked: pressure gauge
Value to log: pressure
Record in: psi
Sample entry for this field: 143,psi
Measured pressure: 55,psi
